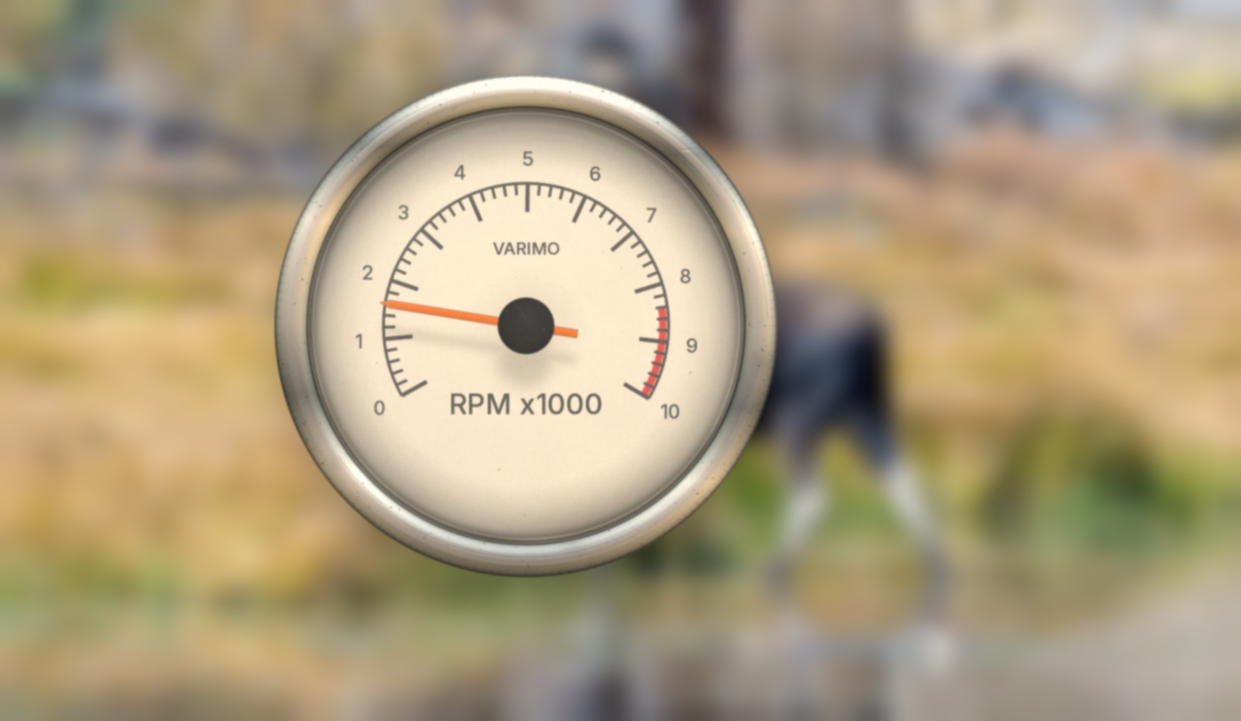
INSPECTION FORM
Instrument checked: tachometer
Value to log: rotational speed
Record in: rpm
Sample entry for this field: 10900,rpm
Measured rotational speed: 1600,rpm
